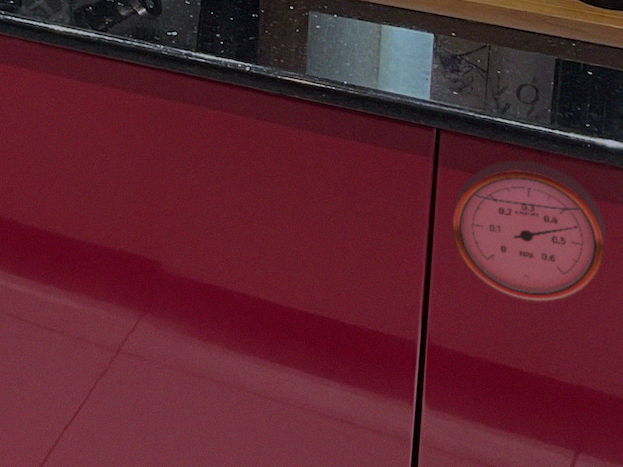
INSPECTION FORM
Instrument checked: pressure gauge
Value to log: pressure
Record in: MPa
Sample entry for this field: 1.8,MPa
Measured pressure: 0.45,MPa
